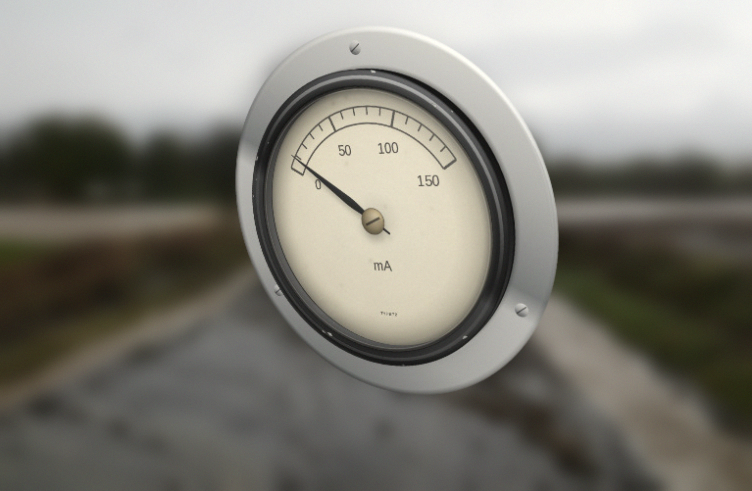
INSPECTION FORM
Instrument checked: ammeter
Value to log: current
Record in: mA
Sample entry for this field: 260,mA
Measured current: 10,mA
